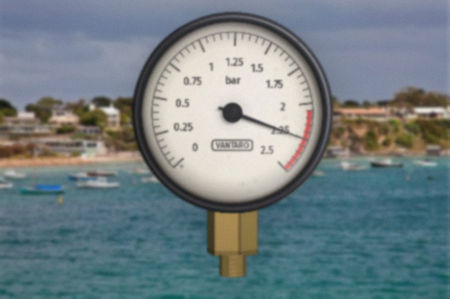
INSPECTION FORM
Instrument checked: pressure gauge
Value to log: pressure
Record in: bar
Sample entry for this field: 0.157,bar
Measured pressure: 2.25,bar
